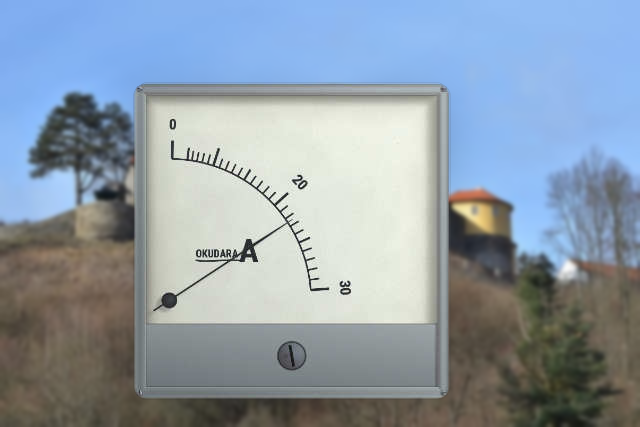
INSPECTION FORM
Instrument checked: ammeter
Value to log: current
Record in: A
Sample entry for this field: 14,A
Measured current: 22.5,A
